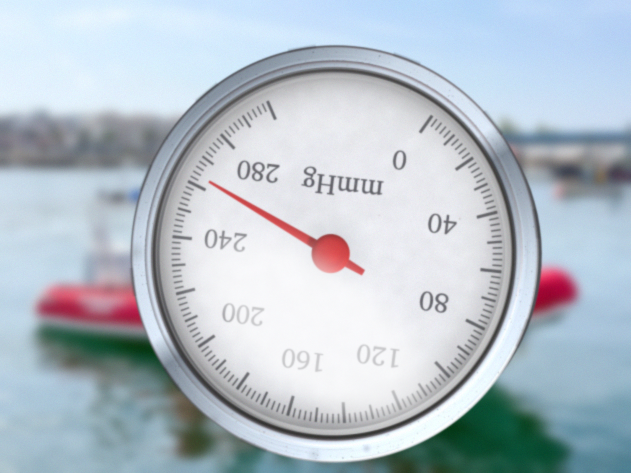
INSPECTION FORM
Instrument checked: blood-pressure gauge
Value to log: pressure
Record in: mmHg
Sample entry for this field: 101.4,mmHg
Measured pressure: 264,mmHg
